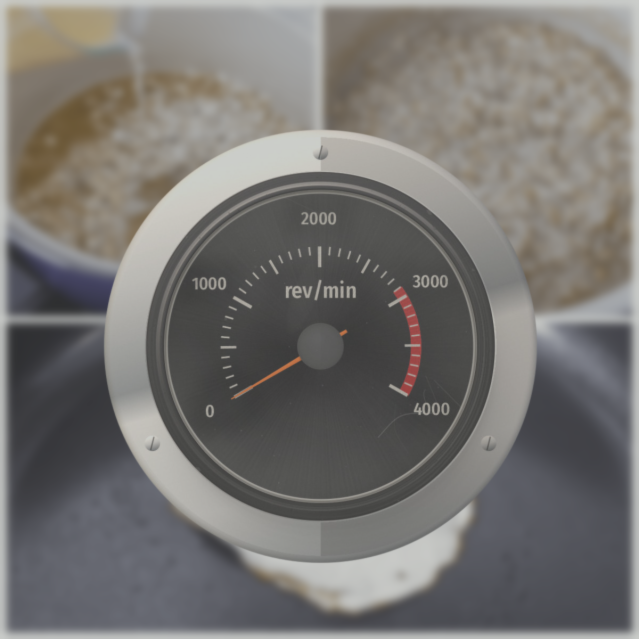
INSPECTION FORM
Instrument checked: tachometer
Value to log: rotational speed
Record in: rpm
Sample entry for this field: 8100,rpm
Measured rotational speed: 0,rpm
